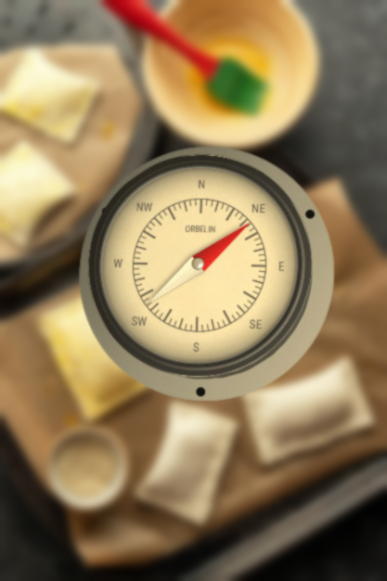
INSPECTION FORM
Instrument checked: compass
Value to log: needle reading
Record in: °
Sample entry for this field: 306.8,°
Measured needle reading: 50,°
